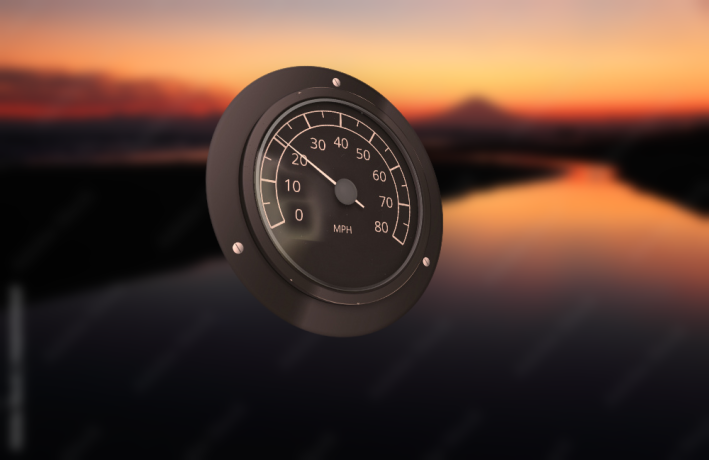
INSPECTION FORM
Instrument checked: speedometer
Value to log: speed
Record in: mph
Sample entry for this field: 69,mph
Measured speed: 20,mph
